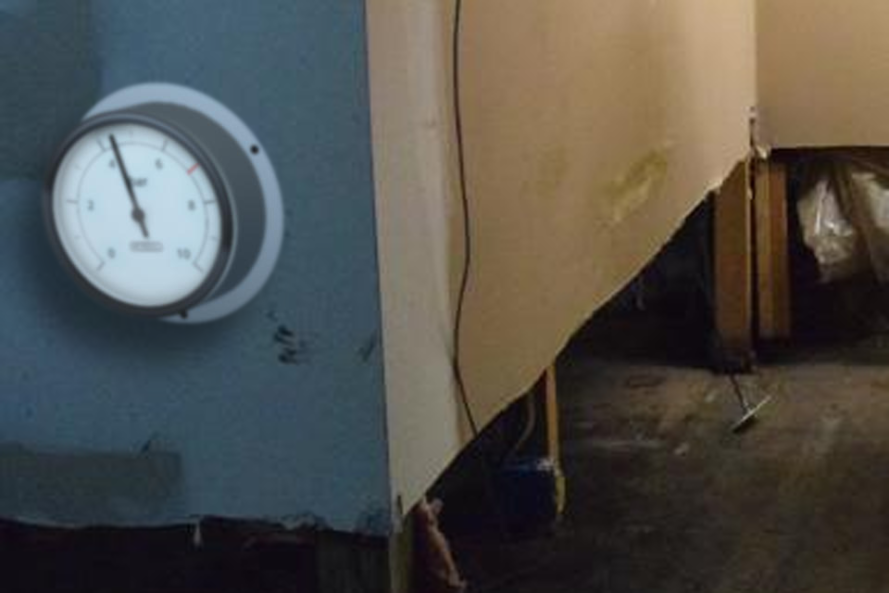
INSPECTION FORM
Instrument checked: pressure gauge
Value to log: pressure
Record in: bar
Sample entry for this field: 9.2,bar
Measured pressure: 4.5,bar
